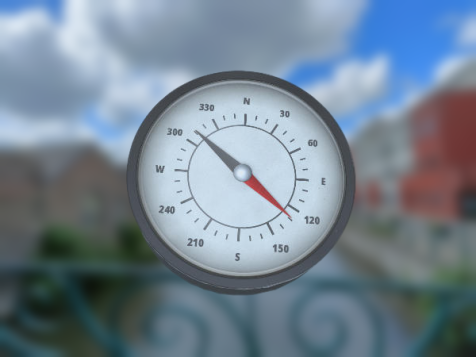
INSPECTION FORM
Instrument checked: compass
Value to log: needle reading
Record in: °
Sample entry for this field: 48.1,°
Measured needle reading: 130,°
